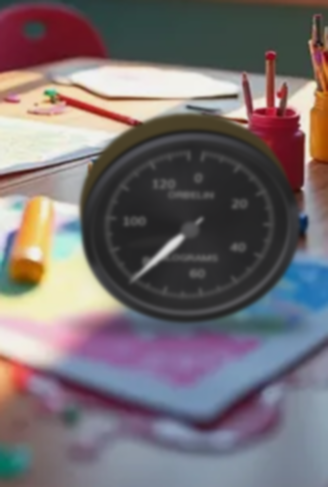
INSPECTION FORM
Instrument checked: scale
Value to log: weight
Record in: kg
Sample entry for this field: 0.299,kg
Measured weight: 80,kg
